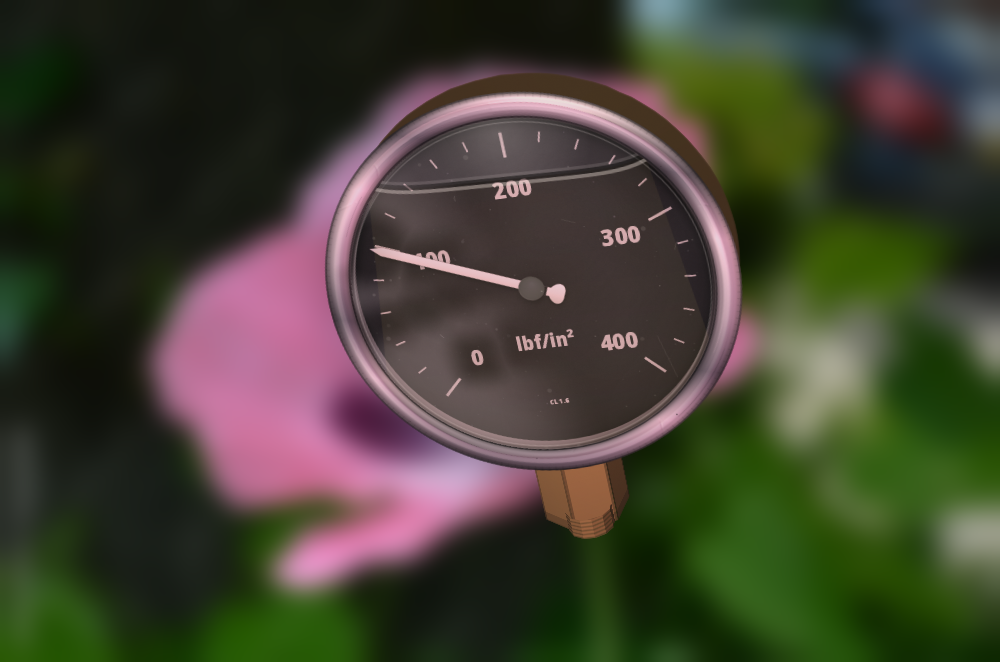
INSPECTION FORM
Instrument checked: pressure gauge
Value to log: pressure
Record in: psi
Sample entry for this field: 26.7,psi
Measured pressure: 100,psi
